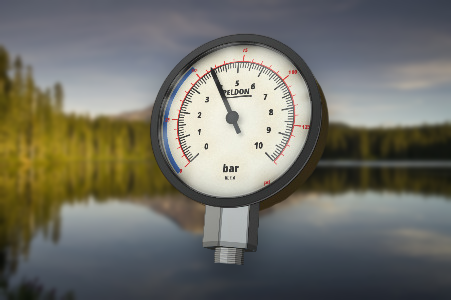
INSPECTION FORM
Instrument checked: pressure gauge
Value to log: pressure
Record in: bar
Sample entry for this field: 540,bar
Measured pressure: 4,bar
